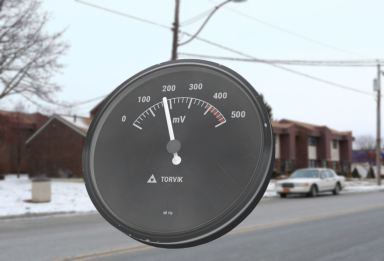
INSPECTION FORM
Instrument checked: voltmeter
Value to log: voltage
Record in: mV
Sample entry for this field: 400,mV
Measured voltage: 180,mV
